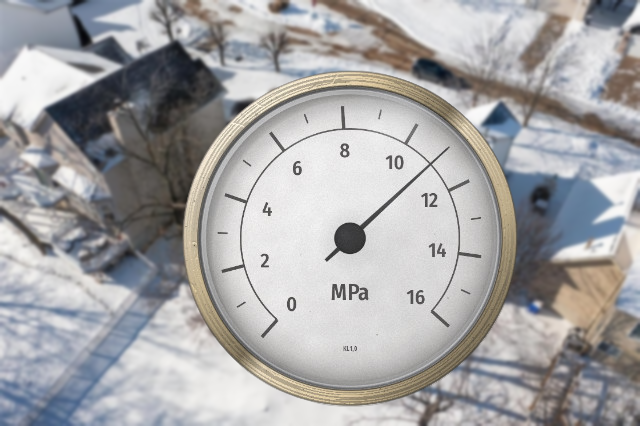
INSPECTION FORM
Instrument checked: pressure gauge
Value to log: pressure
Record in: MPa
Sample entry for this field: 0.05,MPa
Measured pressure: 11,MPa
